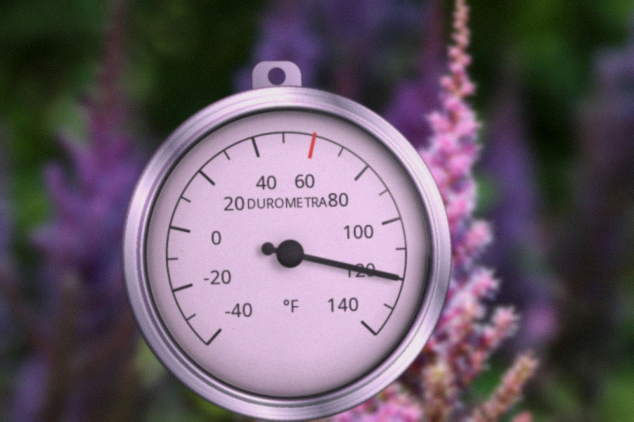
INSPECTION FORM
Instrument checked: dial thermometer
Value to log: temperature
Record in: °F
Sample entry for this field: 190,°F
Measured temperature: 120,°F
